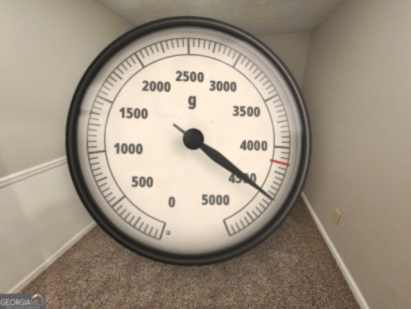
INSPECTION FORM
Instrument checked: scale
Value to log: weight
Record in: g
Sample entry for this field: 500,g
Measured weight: 4500,g
